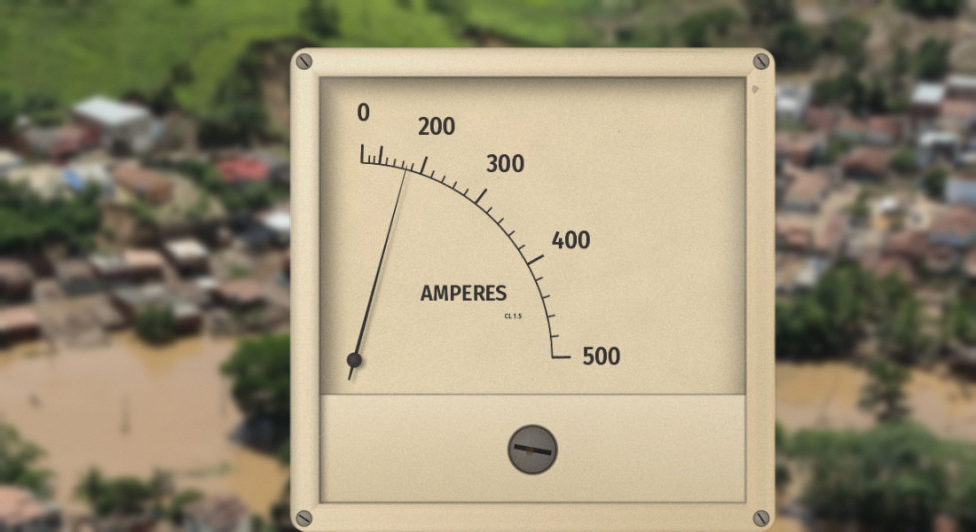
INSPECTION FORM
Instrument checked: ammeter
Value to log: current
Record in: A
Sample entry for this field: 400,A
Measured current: 170,A
